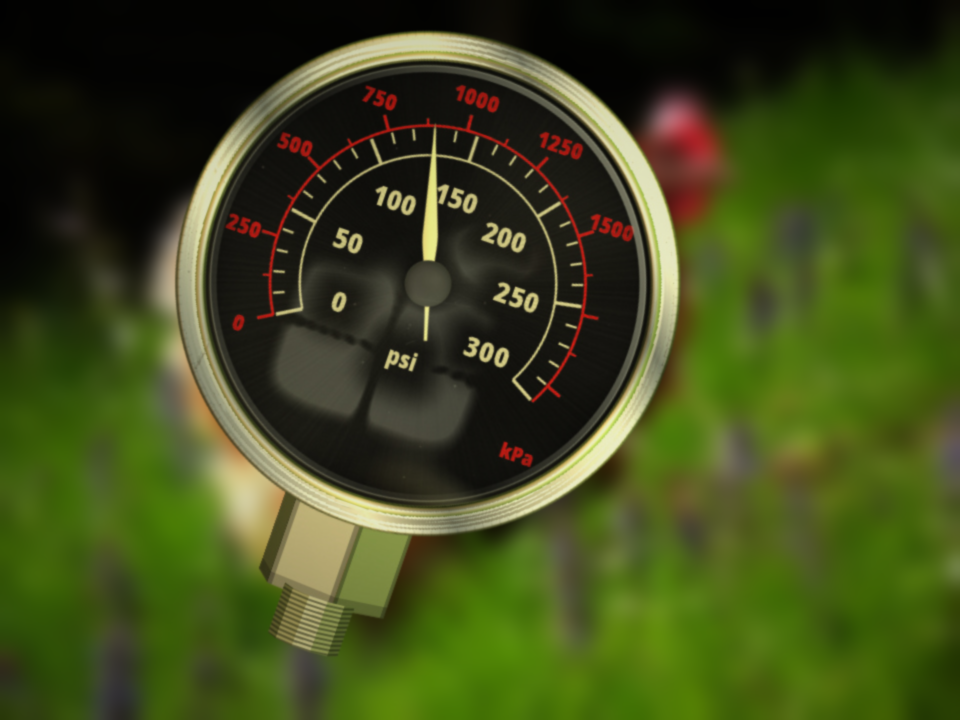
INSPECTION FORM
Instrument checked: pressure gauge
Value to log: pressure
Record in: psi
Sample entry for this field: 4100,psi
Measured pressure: 130,psi
